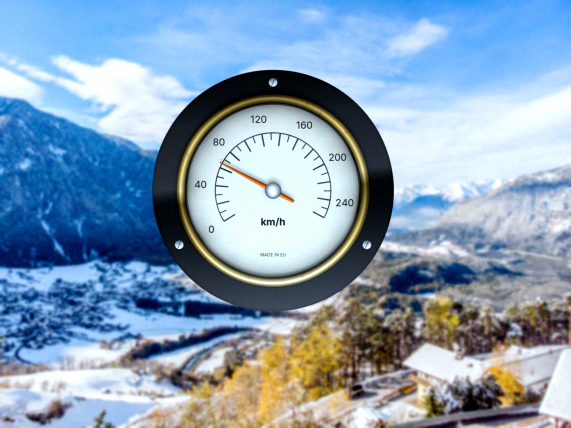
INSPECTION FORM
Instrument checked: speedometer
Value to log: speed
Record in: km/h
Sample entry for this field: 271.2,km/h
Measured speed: 65,km/h
